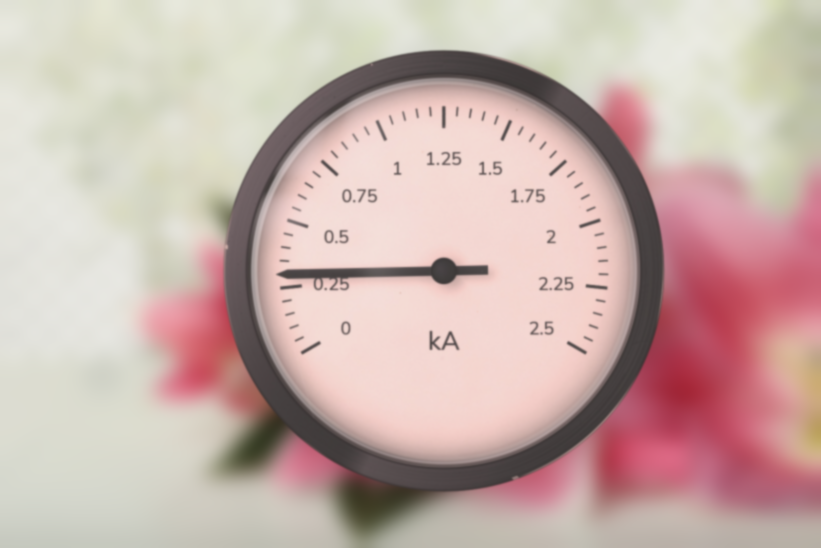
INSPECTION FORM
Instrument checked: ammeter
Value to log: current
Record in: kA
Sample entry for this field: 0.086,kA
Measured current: 0.3,kA
